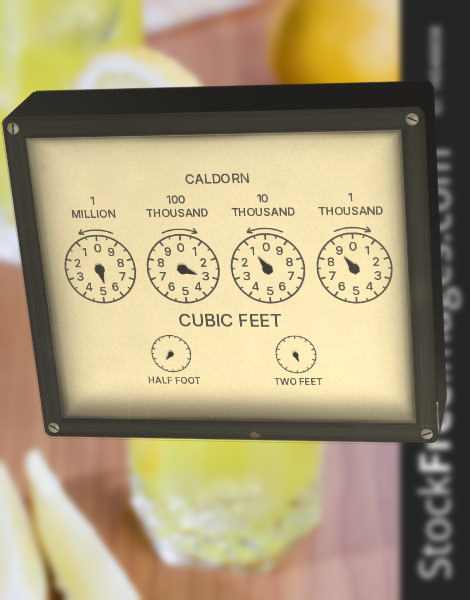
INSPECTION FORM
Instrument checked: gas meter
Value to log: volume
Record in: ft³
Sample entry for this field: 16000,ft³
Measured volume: 530900,ft³
